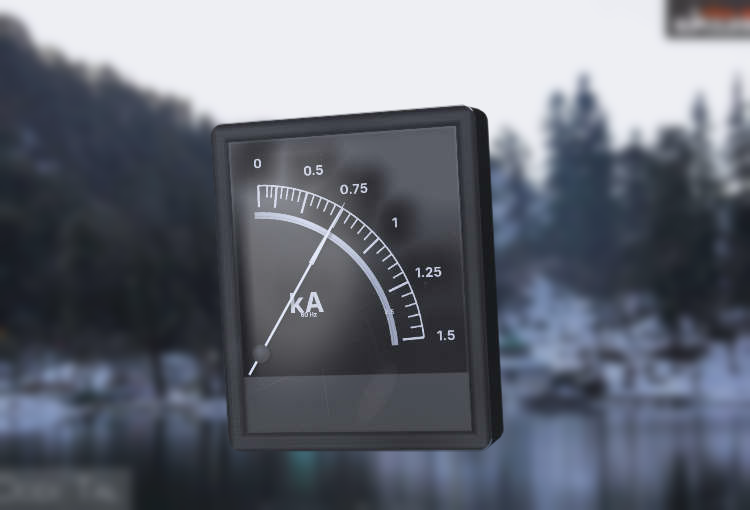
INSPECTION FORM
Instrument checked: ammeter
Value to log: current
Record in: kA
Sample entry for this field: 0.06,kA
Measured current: 0.75,kA
